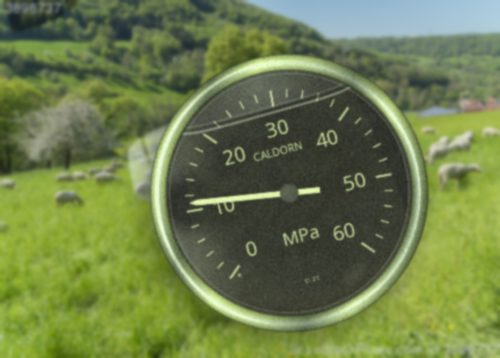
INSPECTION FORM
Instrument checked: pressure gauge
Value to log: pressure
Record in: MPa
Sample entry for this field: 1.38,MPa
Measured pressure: 11,MPa
